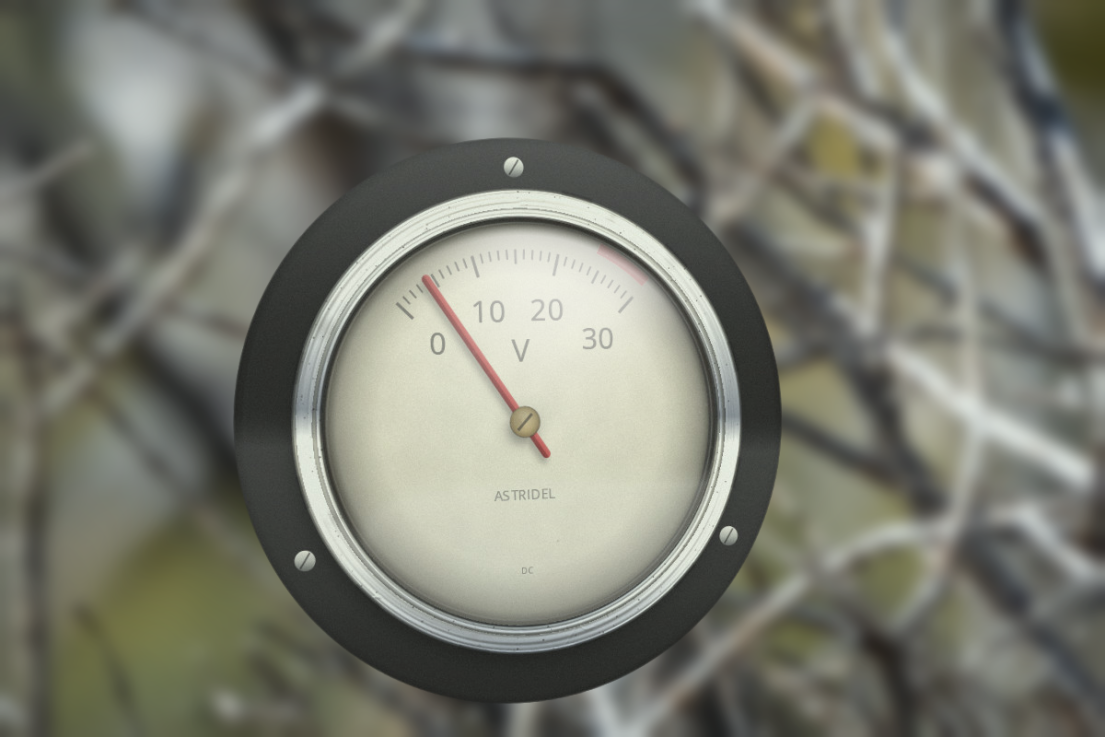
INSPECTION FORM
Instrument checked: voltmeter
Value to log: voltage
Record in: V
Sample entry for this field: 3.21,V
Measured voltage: 4,V
